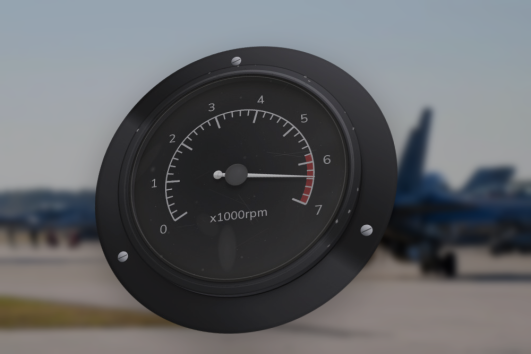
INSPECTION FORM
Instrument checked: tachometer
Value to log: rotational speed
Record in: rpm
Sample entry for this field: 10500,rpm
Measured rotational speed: 6400,rpm
